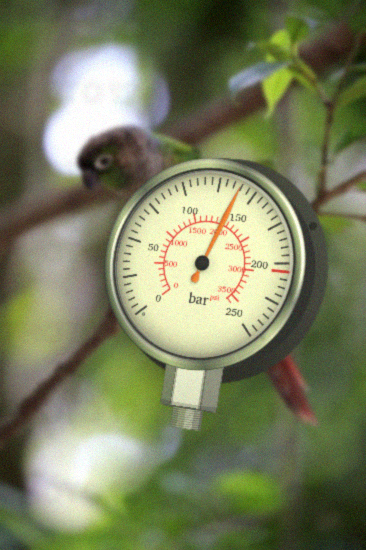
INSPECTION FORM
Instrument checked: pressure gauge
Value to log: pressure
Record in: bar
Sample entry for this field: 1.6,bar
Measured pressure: 140,bar
